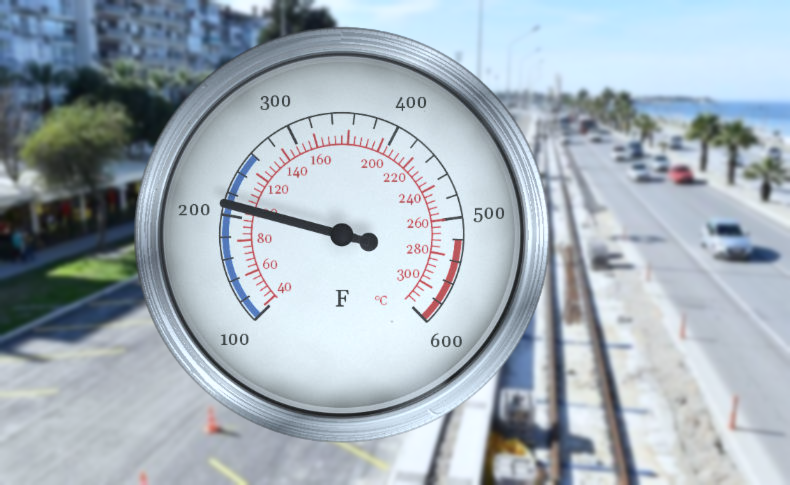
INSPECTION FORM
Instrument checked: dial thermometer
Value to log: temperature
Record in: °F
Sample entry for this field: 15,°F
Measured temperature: 210,°F
